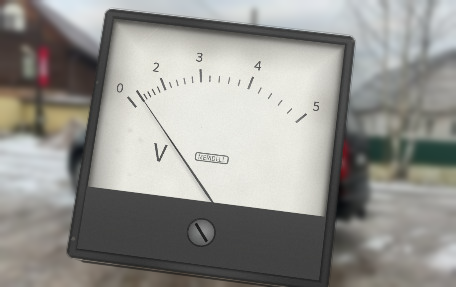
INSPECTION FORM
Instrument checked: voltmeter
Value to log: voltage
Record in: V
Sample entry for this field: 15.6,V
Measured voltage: 1,V
